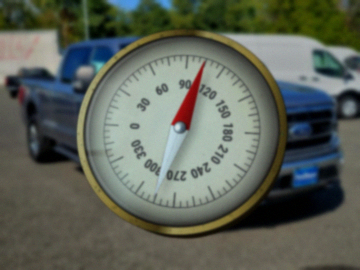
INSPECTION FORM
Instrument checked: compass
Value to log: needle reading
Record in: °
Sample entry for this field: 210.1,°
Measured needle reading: 105,°
